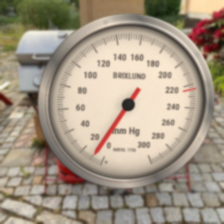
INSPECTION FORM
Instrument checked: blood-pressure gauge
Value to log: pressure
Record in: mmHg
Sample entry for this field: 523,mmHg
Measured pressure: 10,mmHg
